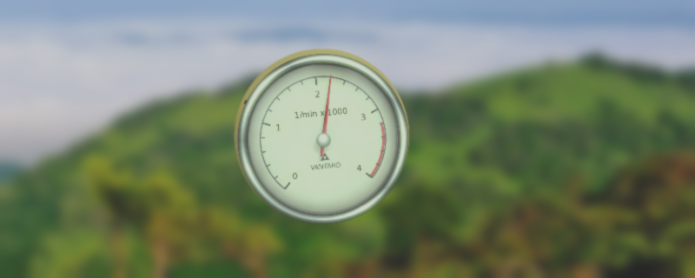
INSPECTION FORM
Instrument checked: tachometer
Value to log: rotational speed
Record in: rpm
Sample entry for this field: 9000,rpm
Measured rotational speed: 2200,rpm
